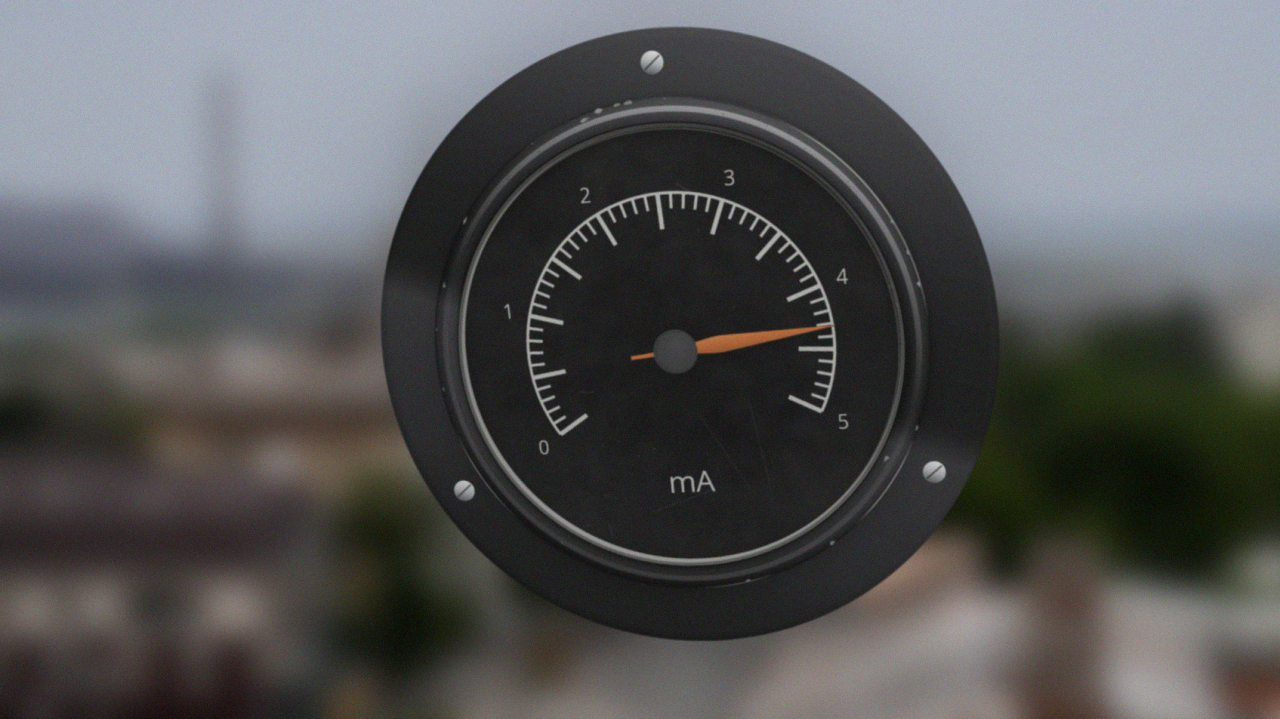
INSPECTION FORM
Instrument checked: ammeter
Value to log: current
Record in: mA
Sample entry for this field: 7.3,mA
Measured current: 4.3,mA
